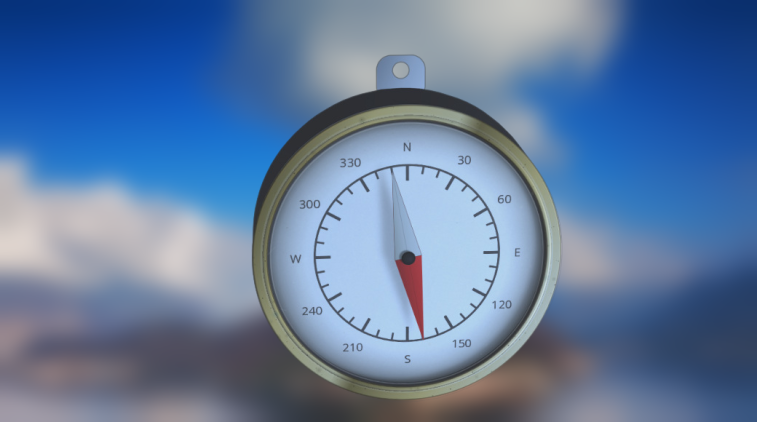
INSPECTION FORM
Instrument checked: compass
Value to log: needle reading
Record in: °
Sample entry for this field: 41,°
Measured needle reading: 170,°
